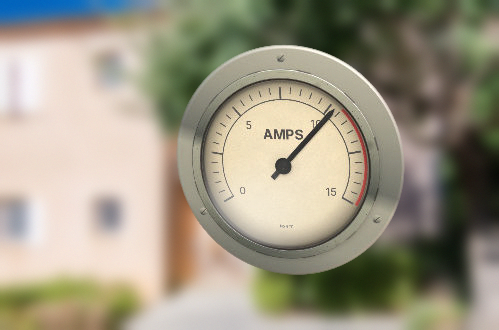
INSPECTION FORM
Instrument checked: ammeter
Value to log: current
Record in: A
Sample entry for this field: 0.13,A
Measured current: 10.25,A
